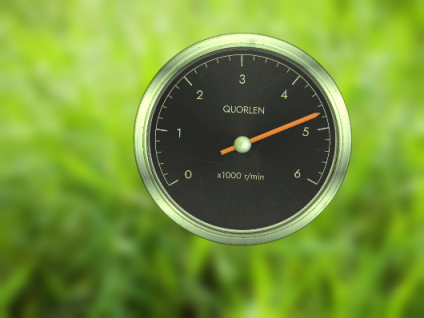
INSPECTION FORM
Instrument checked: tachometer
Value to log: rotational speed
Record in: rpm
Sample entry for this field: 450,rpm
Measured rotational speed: 4700,rpm
